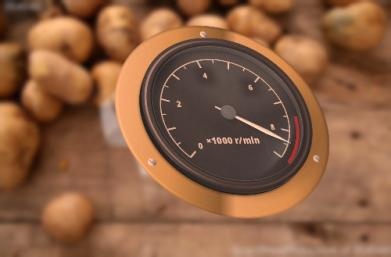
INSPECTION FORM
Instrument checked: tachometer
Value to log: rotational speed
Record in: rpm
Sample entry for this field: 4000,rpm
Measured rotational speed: 8500,rpm
